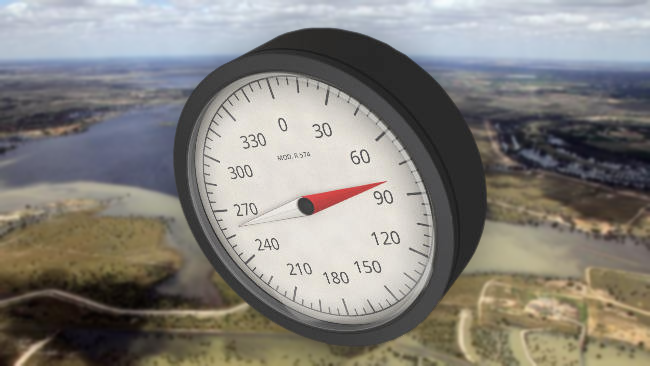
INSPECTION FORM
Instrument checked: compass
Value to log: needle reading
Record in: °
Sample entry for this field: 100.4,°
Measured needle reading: 80,°
